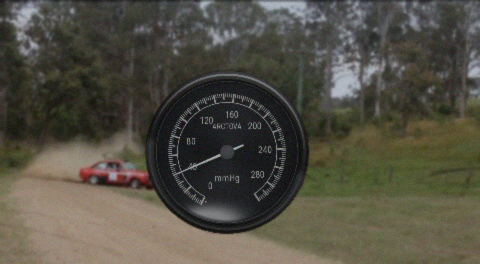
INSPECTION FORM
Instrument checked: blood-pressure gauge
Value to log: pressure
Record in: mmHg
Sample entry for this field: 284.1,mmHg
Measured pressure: 40,mmHg
